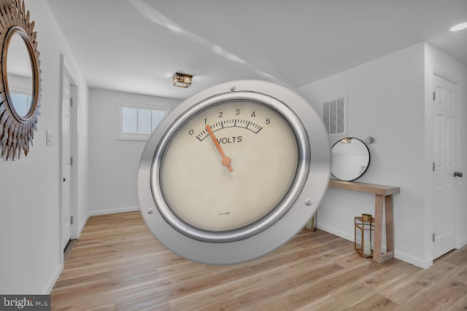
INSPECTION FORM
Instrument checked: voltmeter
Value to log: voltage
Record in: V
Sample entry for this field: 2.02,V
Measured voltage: 1,V
